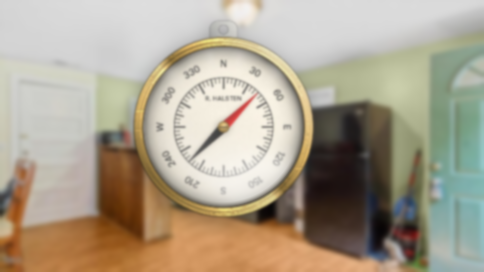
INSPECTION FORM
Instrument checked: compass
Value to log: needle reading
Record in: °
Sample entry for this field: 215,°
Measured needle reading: 45,°
